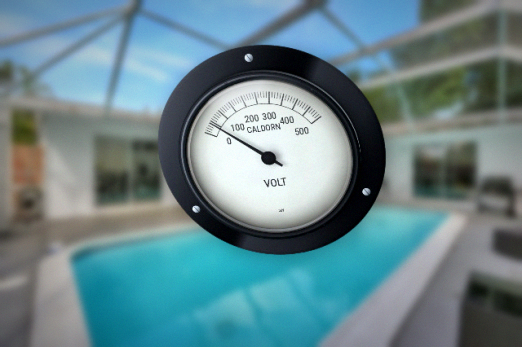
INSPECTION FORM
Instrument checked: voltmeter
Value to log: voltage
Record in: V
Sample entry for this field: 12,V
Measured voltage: 50,V
